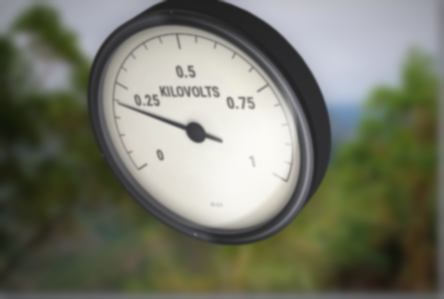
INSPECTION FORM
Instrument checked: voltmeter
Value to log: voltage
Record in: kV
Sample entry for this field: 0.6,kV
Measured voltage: 0.2,kV
